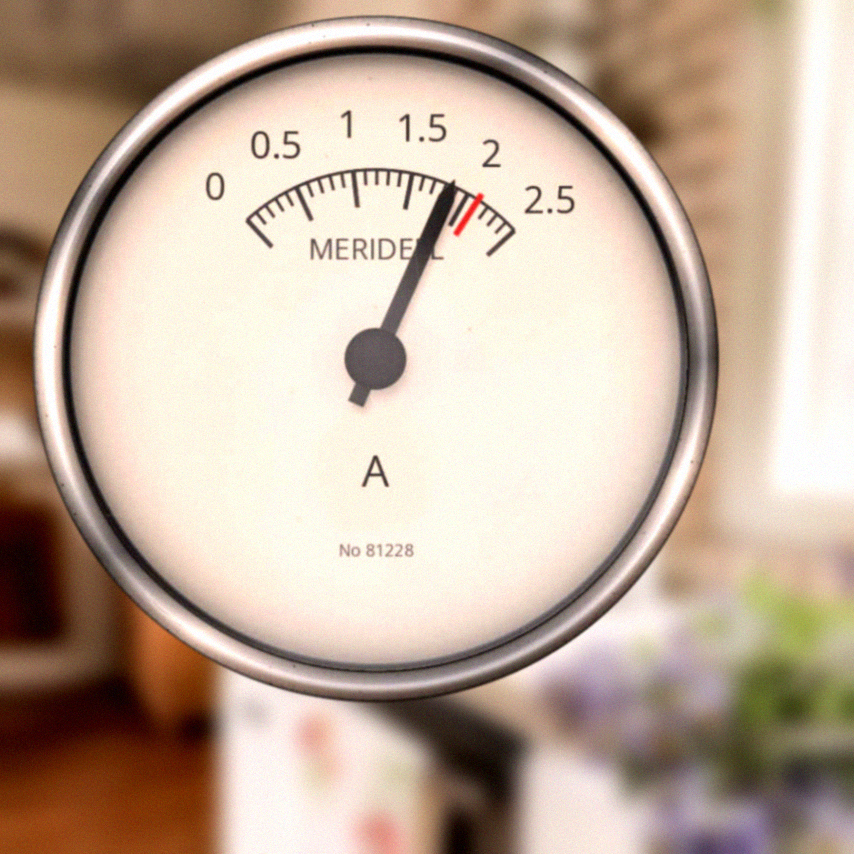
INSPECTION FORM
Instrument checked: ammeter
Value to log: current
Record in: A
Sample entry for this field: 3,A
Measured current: 1.85,A
